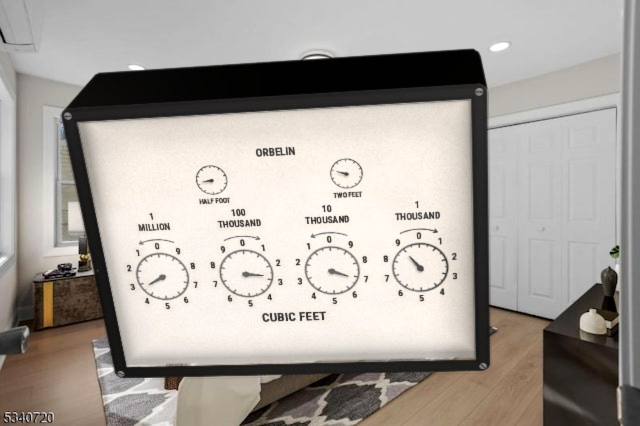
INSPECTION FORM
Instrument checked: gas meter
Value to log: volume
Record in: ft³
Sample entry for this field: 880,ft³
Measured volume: 326900,ft³
